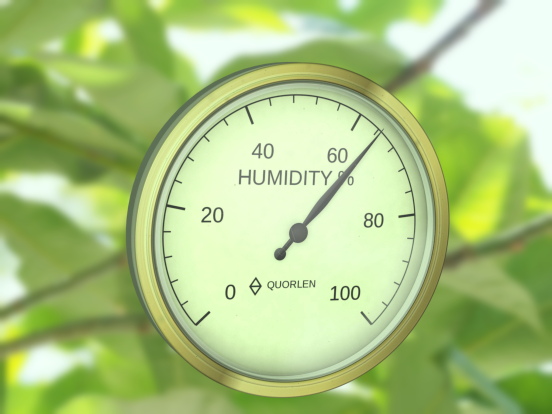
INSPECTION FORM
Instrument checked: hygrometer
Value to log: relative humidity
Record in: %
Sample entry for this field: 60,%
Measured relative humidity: 64,%
